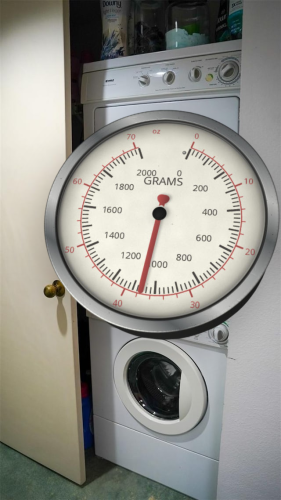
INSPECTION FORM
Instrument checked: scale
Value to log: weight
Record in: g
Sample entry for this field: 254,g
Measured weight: 1060,g
